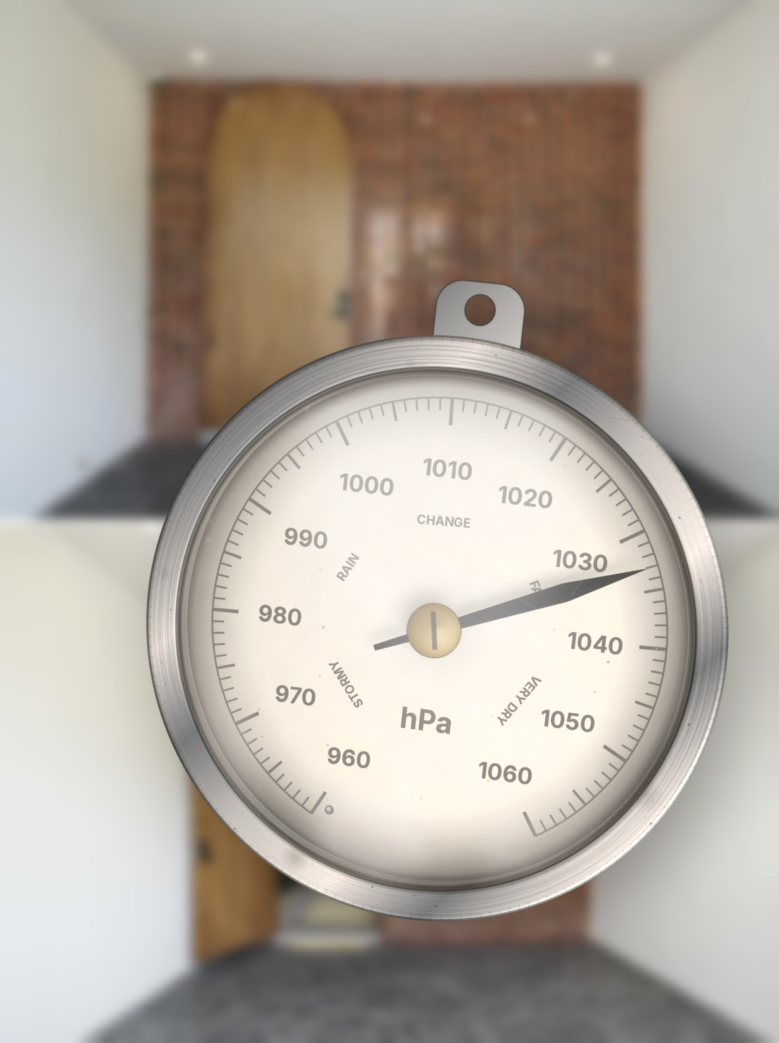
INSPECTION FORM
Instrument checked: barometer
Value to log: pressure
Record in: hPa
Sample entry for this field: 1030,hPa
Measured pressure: 1033,hPa
